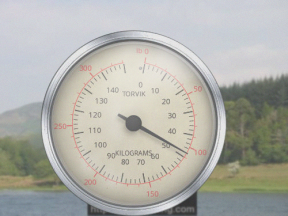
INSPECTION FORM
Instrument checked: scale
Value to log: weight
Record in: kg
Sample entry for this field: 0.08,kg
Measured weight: 48,kg
